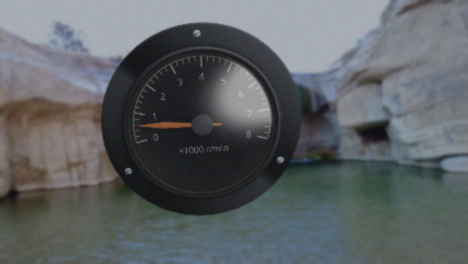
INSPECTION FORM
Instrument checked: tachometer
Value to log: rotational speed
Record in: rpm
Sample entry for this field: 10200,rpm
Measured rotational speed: 600,rpm
